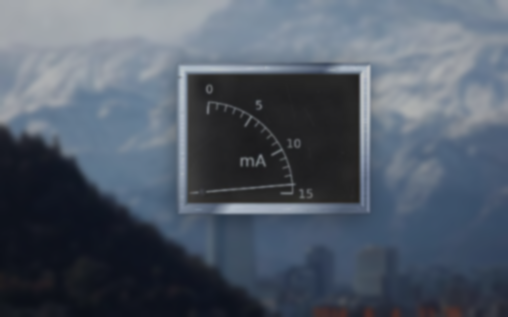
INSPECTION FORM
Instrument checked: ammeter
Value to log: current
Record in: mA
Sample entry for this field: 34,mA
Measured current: 14,mA
